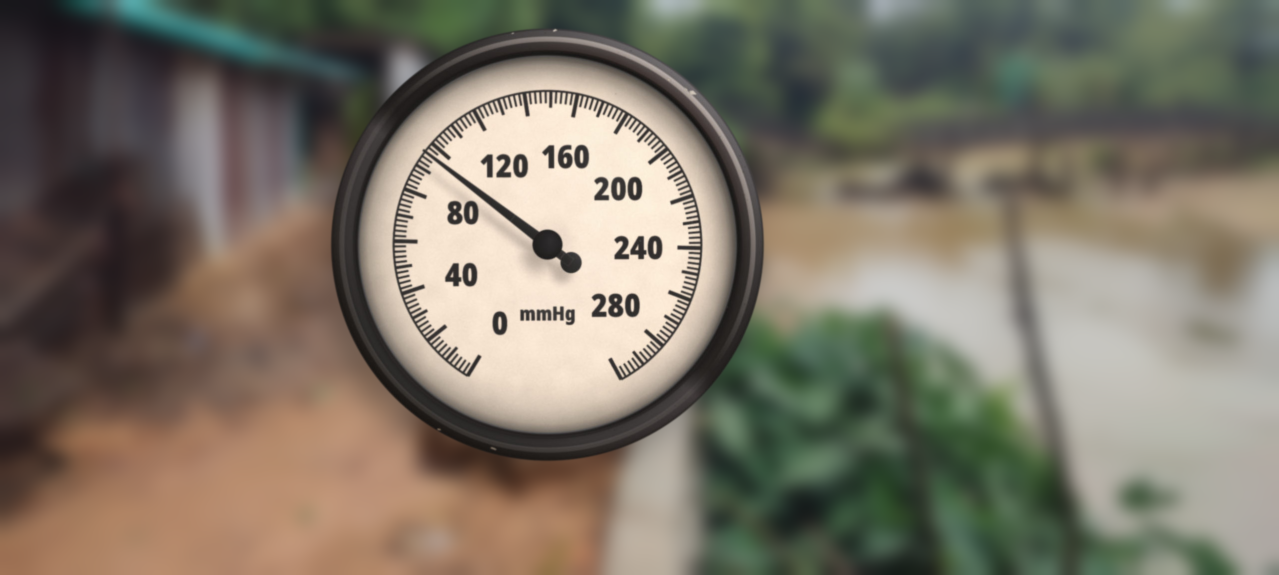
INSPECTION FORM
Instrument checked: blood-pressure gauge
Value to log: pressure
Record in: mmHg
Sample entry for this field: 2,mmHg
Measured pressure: 96,mmHg
